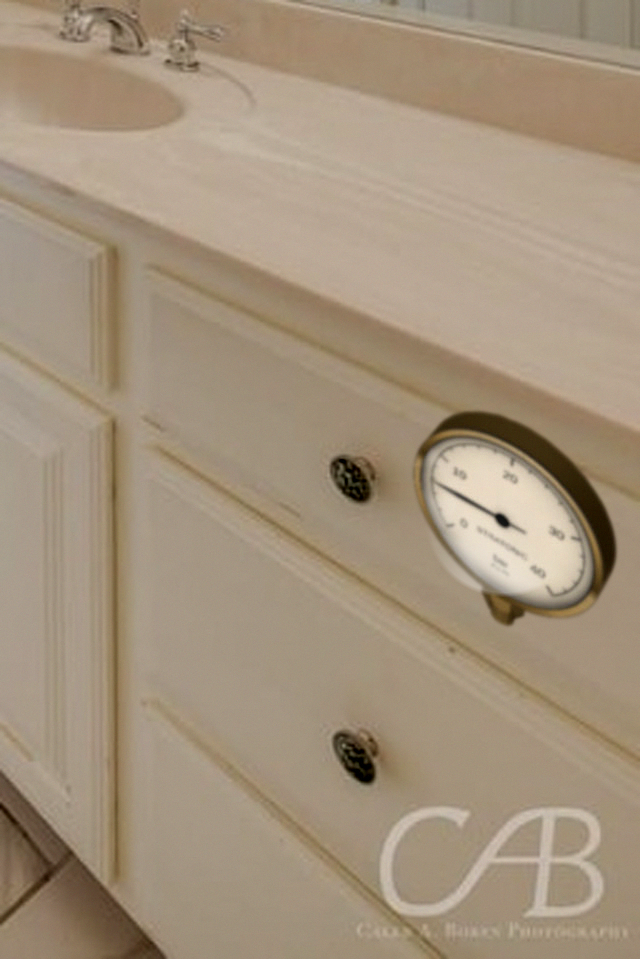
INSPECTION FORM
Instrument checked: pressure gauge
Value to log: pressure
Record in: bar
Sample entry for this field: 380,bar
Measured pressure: 6,bar
